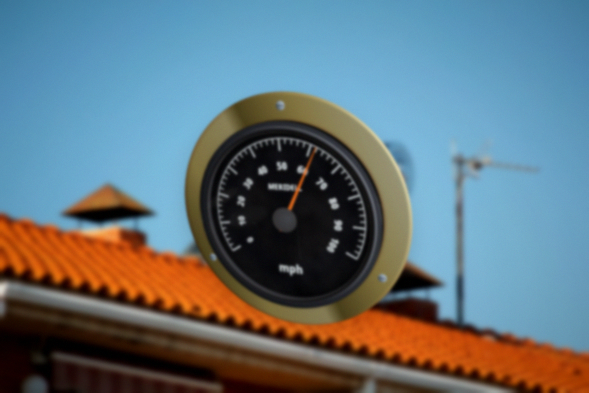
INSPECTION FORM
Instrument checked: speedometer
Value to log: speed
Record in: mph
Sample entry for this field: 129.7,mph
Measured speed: 62,mph
